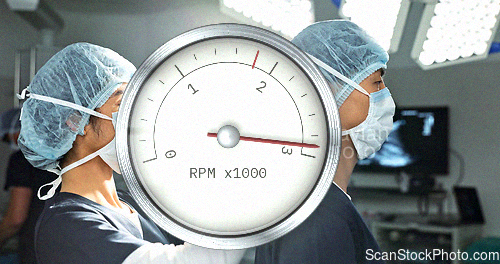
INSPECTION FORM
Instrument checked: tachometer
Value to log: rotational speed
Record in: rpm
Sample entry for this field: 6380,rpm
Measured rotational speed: 2900,rpm
